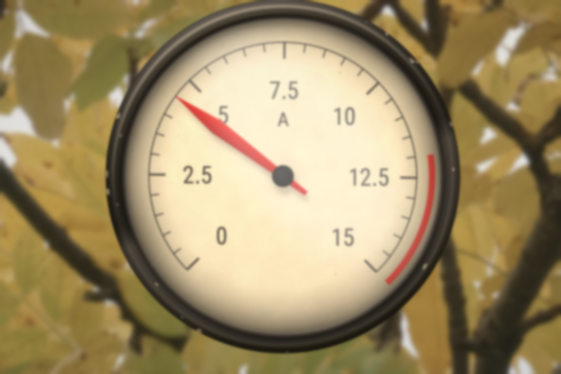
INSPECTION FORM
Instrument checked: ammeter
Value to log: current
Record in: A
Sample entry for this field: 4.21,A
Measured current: 4.5,A
